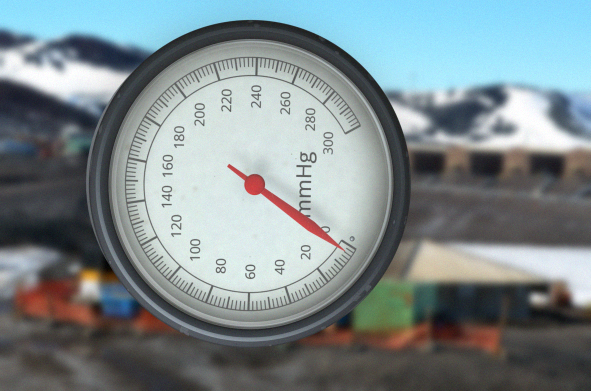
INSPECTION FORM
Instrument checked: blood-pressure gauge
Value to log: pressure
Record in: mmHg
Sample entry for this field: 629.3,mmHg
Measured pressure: 4,mmHg
